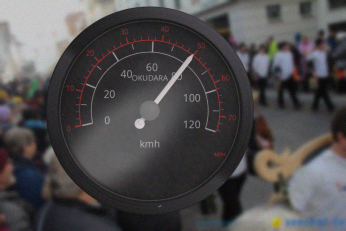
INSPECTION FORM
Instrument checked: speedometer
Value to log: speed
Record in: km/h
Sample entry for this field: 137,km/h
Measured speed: 80,km/h
